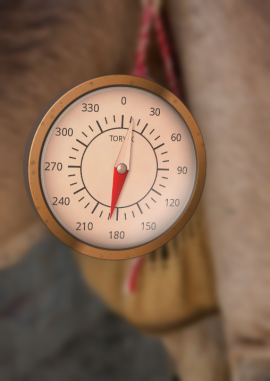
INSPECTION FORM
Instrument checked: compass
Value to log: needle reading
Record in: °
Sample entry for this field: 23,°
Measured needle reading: 190,°
